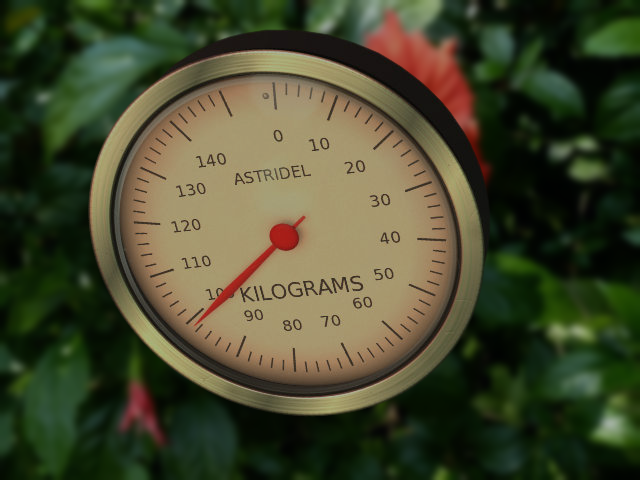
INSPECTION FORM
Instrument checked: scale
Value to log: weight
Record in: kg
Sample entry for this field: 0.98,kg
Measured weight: 99,kg
